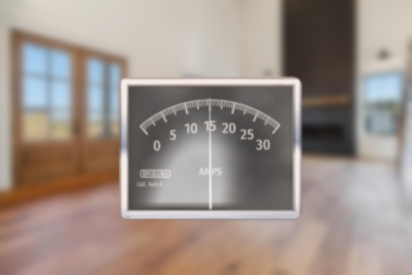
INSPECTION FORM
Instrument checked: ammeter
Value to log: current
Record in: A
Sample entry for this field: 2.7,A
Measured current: 15,A
